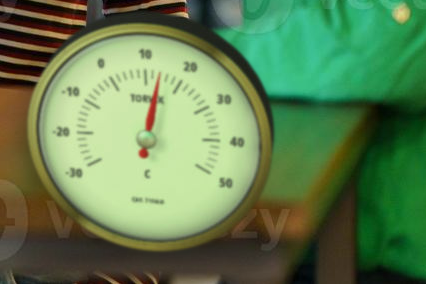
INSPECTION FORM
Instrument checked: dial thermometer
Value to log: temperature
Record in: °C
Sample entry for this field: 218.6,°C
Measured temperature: 14,°C
